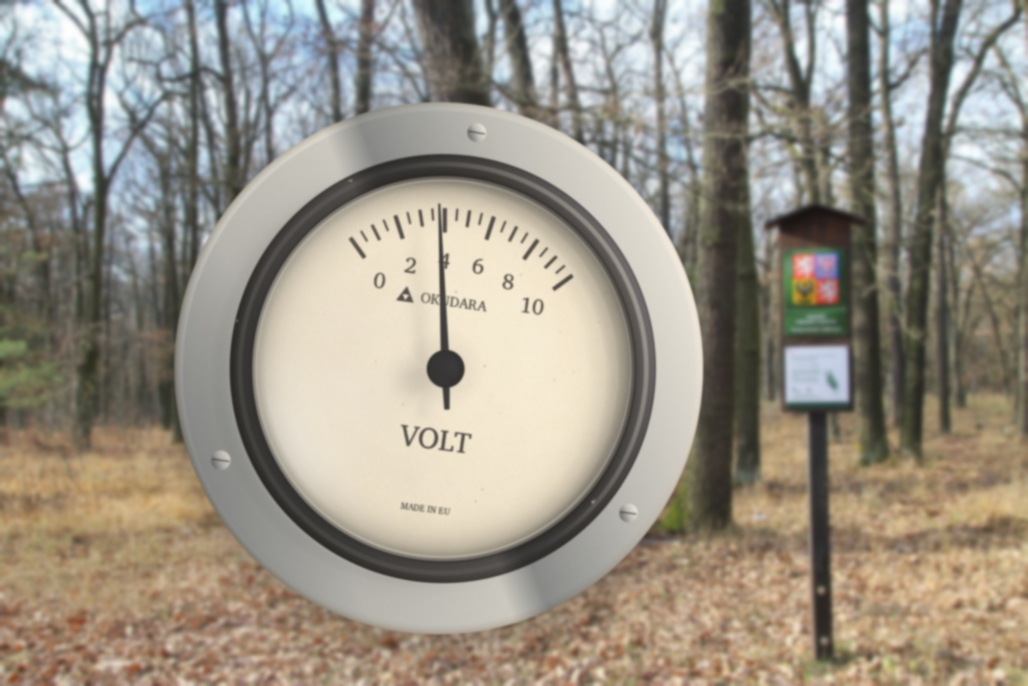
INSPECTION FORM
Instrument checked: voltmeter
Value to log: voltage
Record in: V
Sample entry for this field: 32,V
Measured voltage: 3.75,V
